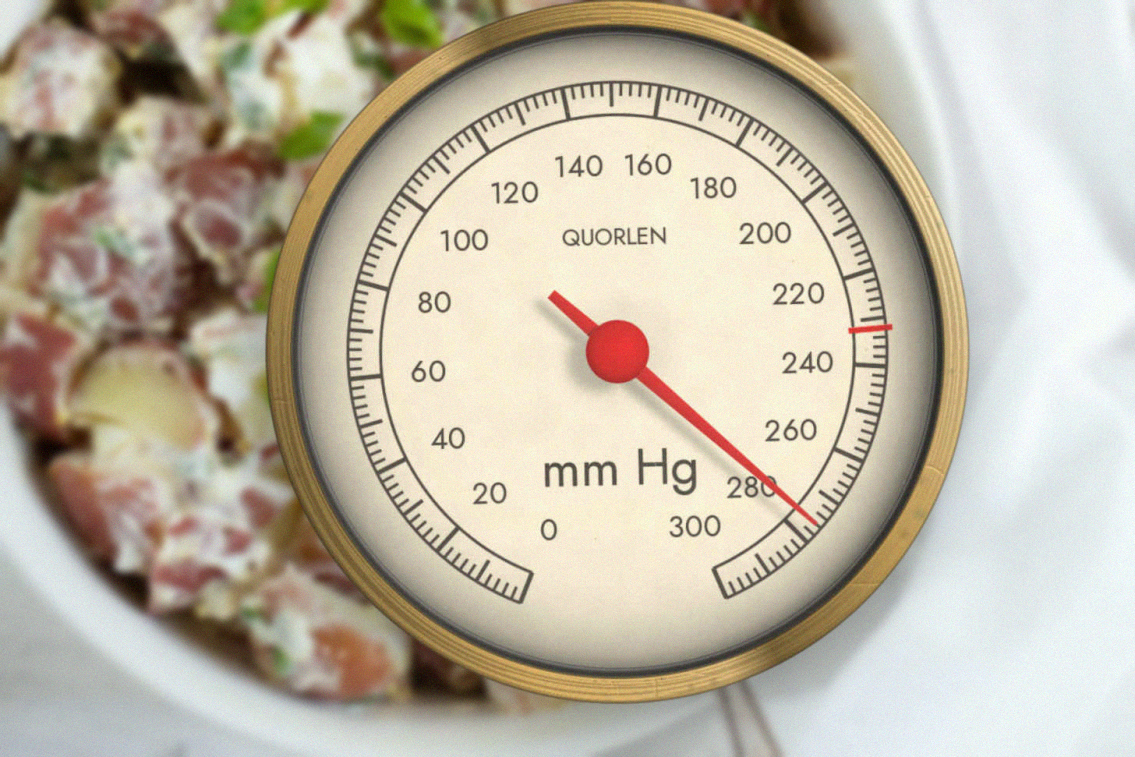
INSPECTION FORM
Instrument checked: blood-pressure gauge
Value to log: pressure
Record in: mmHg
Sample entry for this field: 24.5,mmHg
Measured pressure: 276,mmHg
